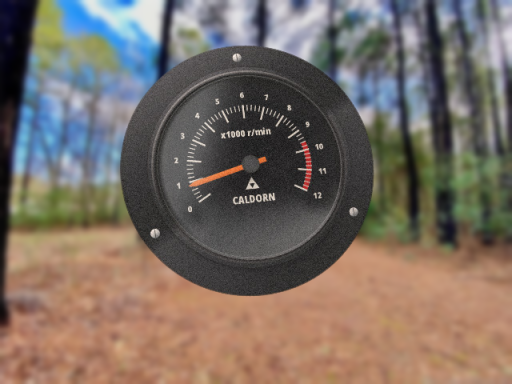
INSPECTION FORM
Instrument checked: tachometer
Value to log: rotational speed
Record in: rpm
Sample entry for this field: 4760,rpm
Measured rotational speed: 800,rpm
